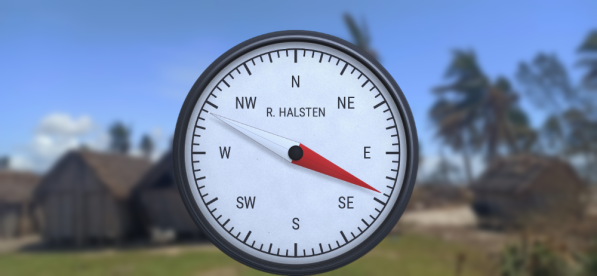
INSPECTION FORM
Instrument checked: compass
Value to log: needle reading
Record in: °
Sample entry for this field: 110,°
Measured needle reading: 115,°
